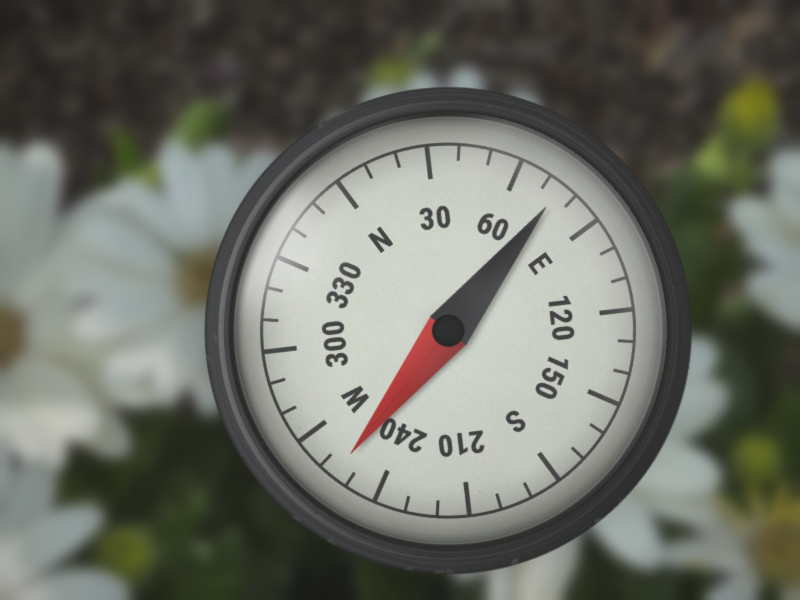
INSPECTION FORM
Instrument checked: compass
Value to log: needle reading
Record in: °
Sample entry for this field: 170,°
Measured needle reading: 255,°
